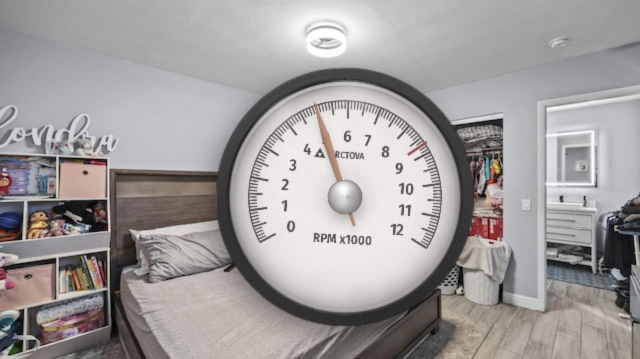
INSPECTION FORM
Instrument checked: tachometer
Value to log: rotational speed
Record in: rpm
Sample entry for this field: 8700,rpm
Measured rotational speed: 5000,rpm
